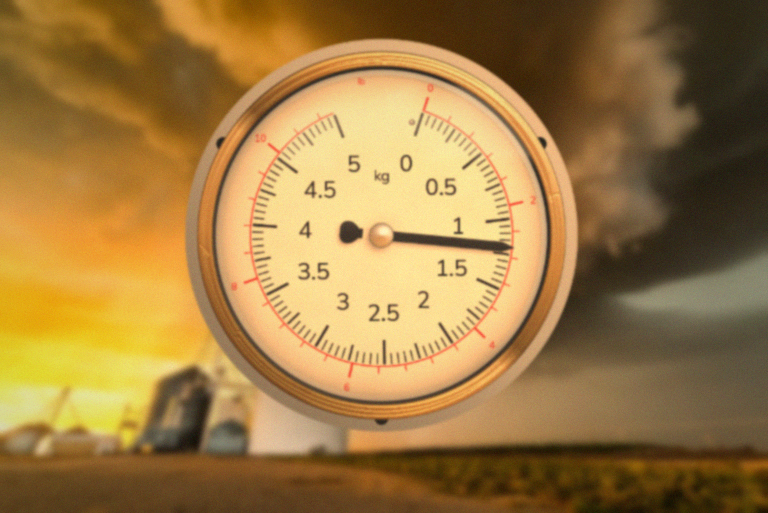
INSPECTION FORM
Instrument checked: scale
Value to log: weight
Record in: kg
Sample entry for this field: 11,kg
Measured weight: 1.2,kg
